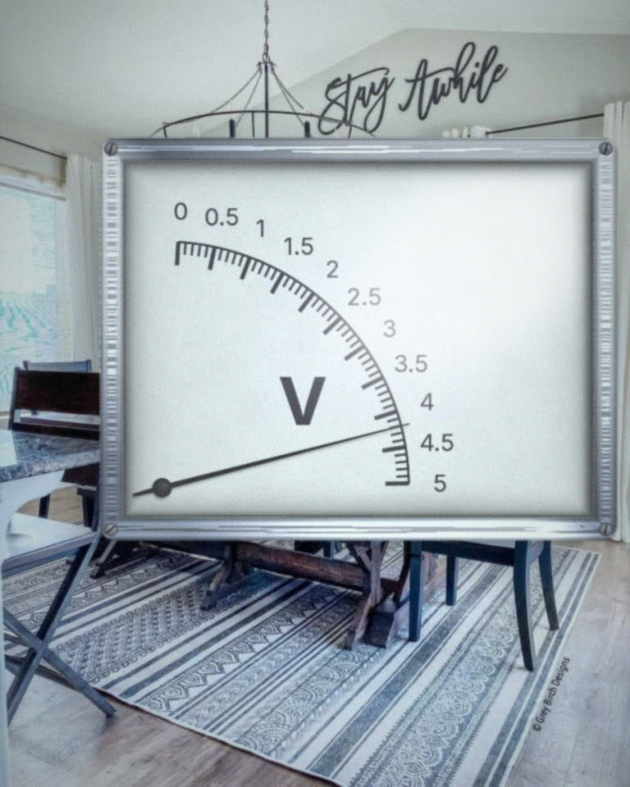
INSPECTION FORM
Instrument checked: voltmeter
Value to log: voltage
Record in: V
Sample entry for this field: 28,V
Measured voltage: 4.2,V
